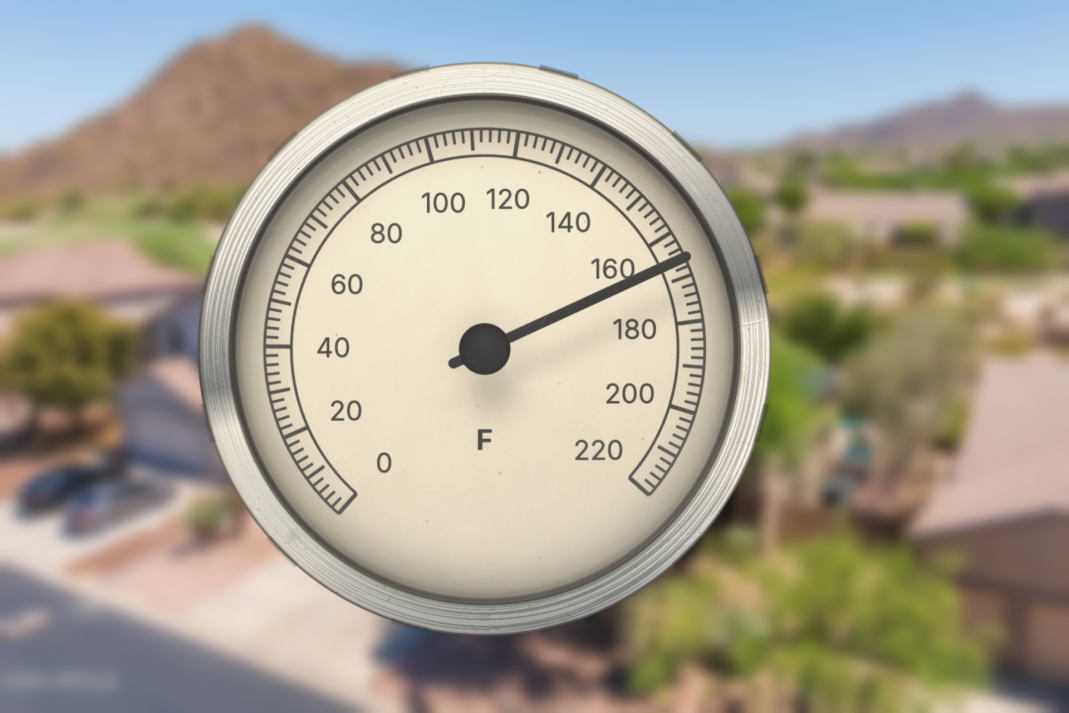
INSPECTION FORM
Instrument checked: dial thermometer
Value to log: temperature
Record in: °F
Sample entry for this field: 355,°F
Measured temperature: 166,°F
